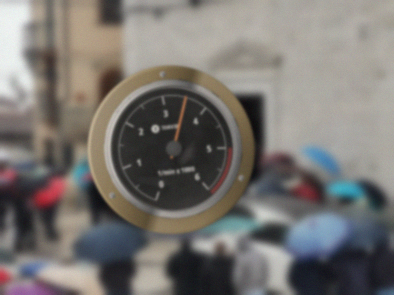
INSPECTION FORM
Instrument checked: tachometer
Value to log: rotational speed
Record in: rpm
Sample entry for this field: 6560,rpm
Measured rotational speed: 3500,rpm
